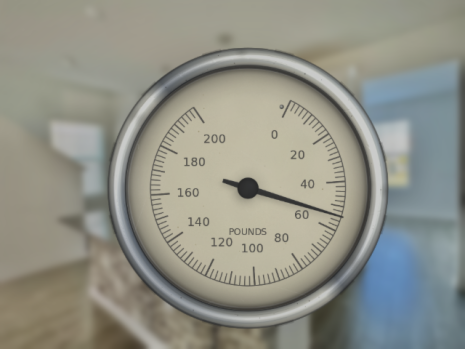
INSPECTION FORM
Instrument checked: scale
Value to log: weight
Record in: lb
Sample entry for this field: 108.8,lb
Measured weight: 54,lb
